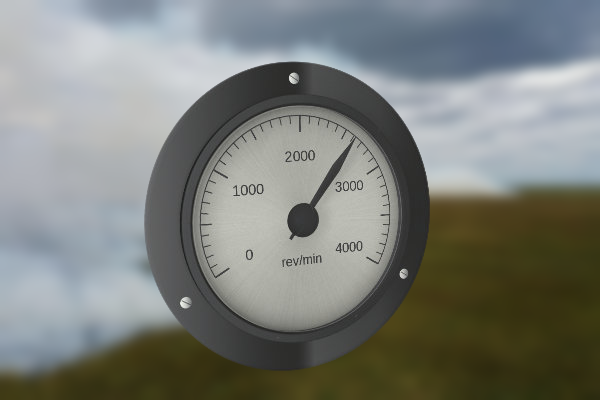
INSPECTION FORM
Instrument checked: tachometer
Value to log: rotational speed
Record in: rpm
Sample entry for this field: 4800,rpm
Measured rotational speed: 2600,rpm
